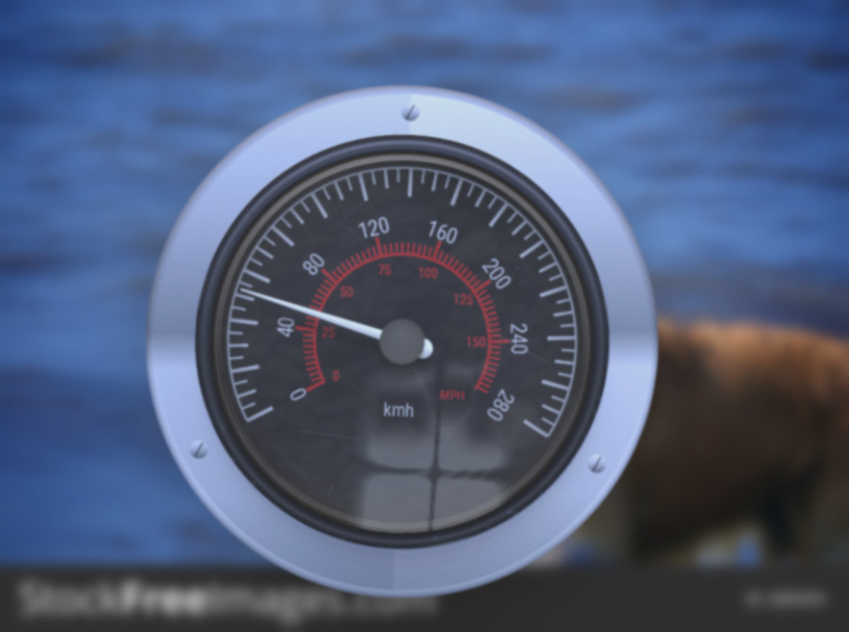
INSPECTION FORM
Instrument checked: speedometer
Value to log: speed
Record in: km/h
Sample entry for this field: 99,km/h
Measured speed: 52.5,km/h
